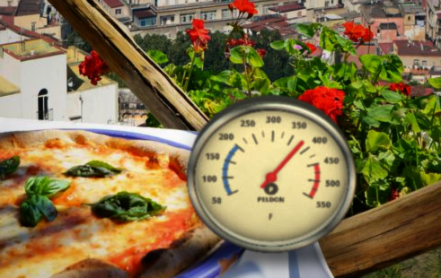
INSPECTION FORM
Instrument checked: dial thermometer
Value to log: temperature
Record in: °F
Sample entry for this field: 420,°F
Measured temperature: 375,°F
